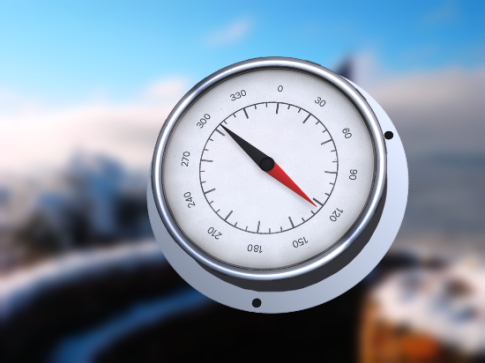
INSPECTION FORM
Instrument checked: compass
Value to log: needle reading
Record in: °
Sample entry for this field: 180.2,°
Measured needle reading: 125,°
